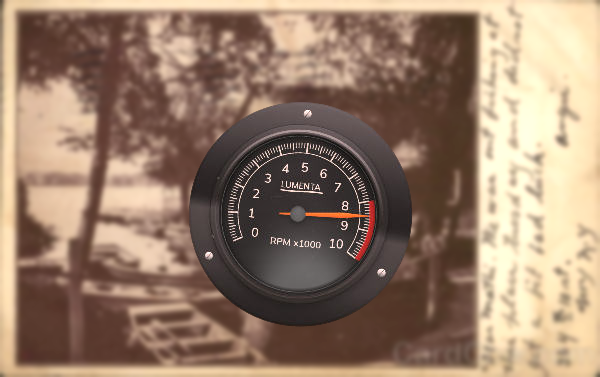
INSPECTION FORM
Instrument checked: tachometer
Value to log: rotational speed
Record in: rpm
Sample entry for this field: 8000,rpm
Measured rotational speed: 8500,rpm
